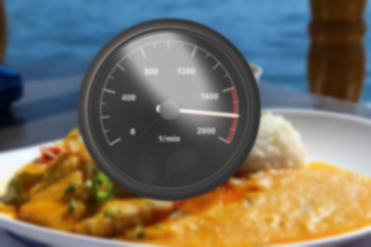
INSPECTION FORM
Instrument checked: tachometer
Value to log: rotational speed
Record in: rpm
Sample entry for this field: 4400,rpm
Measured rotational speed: 1800,rpm
